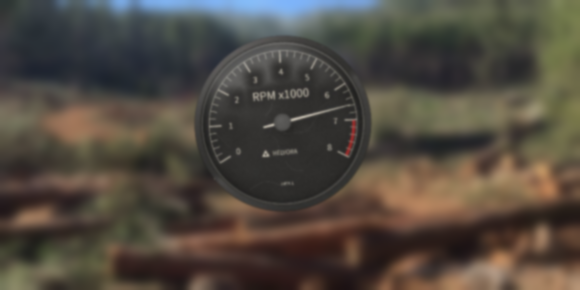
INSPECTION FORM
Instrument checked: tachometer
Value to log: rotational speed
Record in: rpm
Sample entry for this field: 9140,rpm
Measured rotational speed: 6600,rpm
